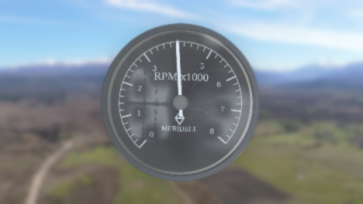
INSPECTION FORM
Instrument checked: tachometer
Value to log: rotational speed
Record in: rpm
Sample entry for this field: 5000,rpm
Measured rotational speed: 4000,rpm
